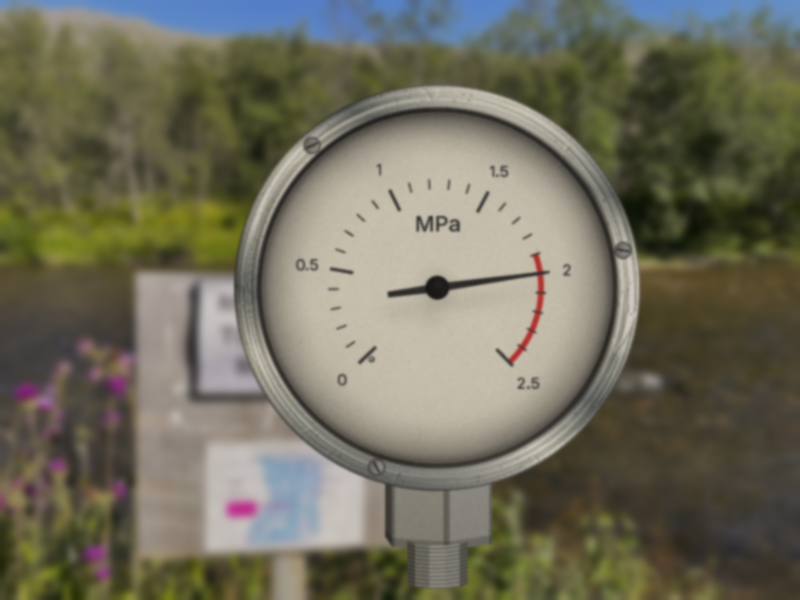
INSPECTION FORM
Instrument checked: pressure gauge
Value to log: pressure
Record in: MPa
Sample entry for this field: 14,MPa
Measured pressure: 2,MPa
